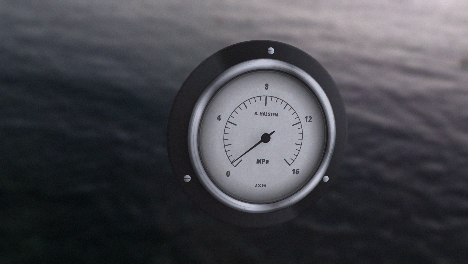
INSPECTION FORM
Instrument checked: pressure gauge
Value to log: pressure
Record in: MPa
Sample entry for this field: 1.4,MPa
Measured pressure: 0.5,MPa
